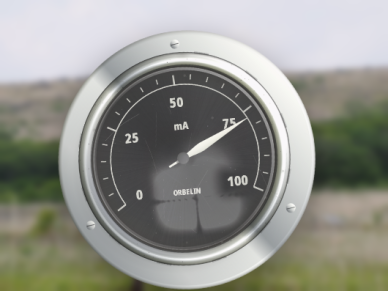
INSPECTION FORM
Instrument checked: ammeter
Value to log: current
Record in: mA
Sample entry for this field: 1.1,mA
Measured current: 77.5,mA
